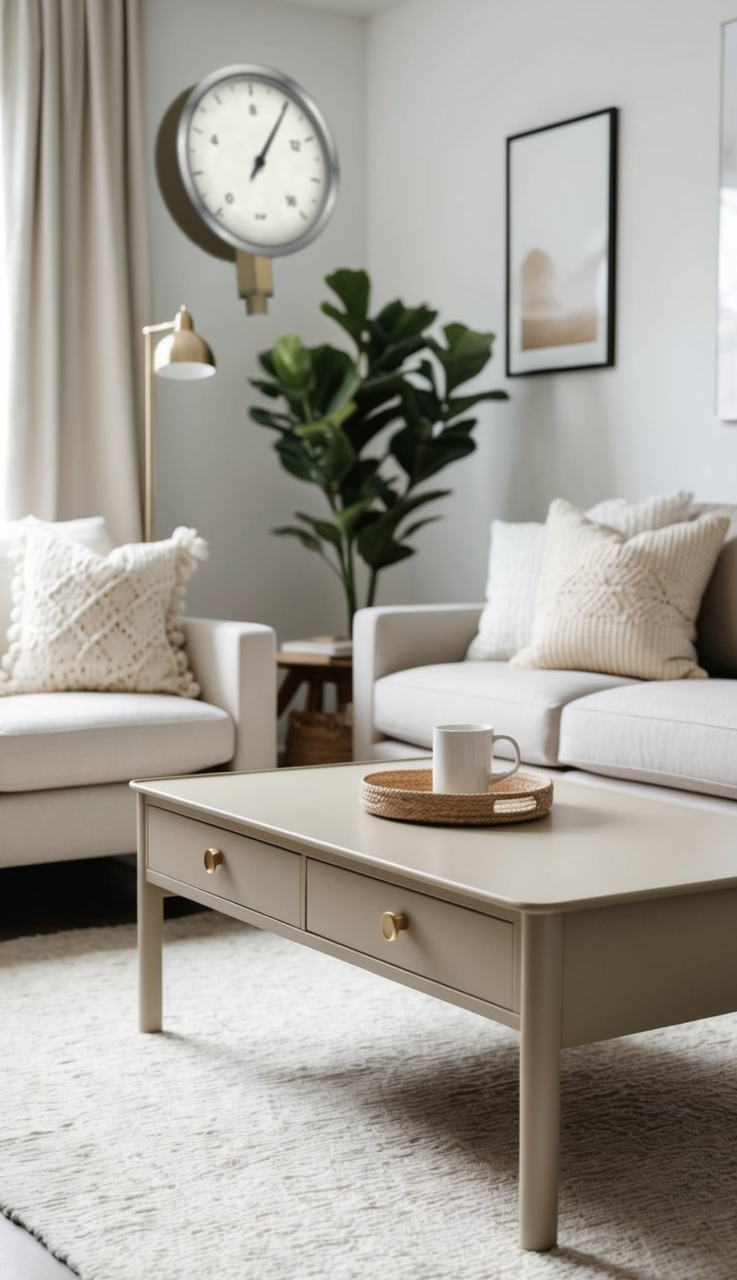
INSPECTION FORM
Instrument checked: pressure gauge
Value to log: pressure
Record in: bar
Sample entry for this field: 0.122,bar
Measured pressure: 10,bar
